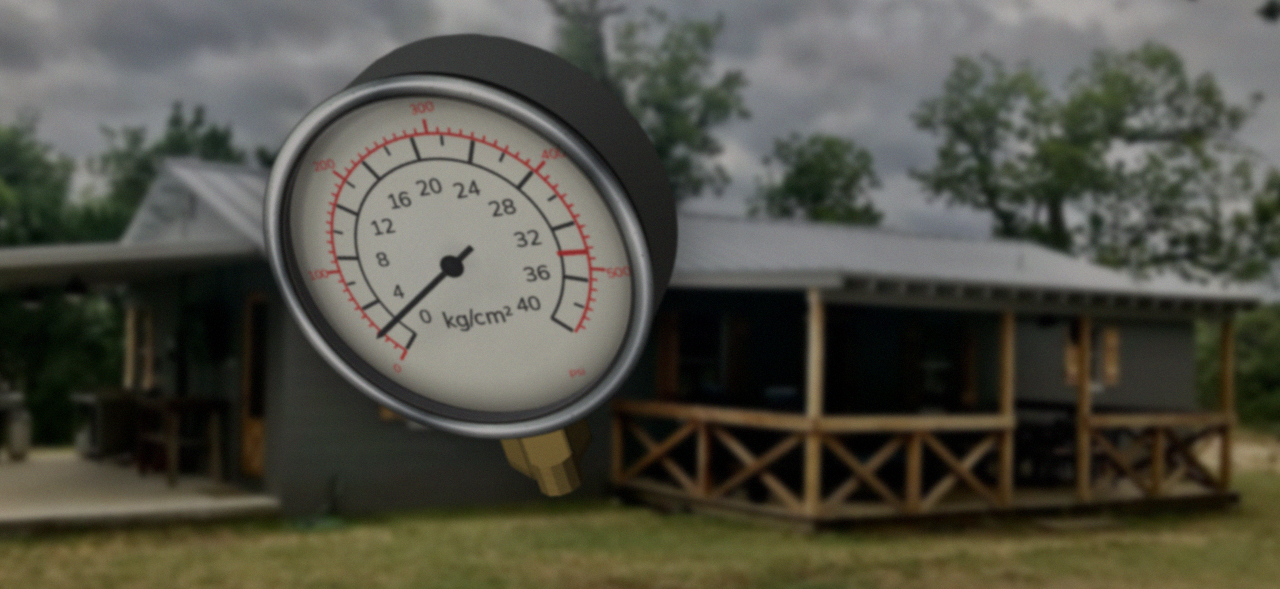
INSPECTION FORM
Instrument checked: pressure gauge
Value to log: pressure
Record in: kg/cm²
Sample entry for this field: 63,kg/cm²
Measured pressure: 2,kg/cm²
